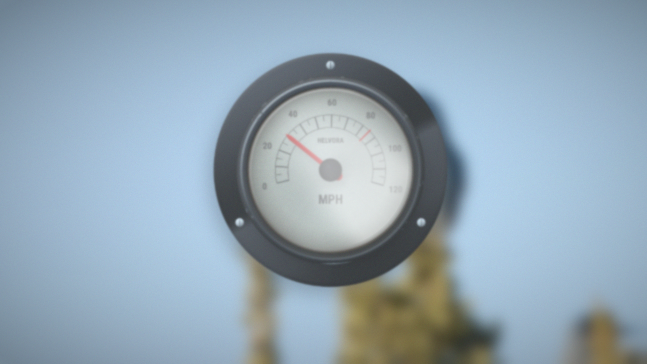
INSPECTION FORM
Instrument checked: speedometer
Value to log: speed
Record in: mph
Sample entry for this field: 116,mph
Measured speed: 30,mph
